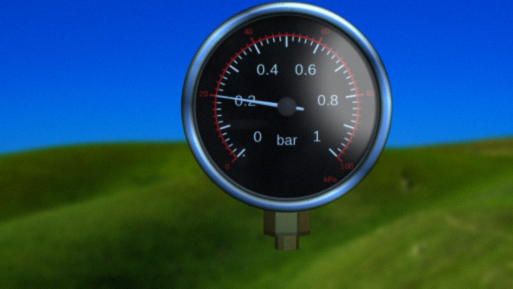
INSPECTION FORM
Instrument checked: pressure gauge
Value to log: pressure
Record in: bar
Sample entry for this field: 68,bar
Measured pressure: 0.2,bar
